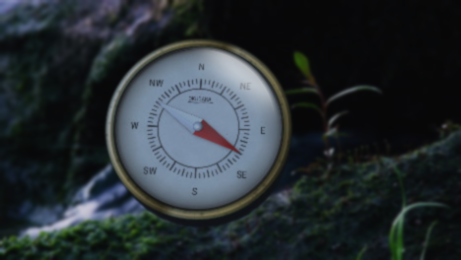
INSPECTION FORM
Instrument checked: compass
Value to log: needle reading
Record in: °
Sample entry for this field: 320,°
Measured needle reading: 120,°
